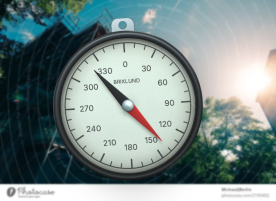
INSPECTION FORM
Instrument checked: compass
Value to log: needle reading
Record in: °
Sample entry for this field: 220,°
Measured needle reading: 140,°
